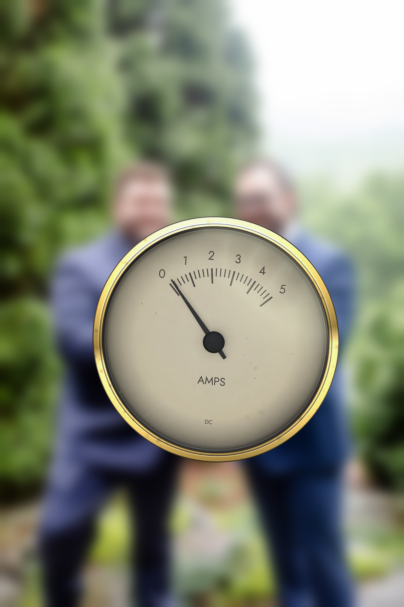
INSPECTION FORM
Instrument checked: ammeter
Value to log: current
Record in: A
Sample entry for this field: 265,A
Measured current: 0.2,A
